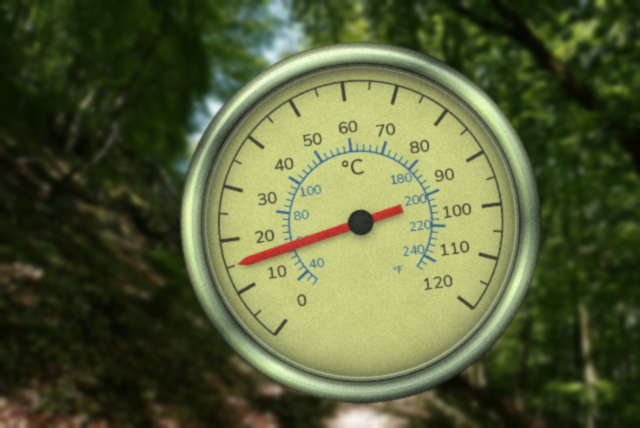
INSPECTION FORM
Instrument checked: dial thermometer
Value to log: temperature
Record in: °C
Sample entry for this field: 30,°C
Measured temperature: 15,°C
